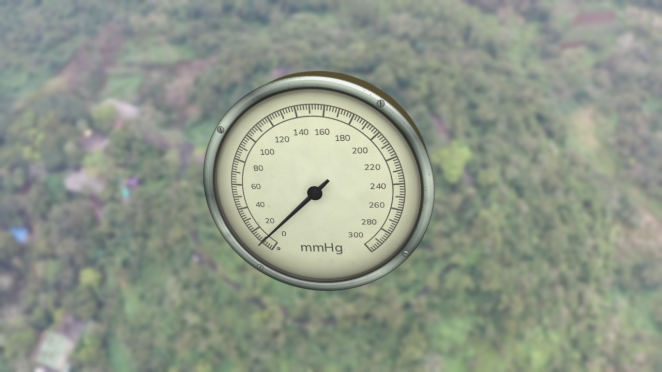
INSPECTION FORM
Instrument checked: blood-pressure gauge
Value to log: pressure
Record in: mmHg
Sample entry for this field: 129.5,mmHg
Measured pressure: 10,mmHg
